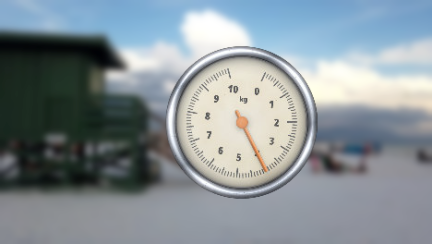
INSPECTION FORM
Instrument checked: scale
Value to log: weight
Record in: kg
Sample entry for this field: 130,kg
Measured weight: 4,kg
